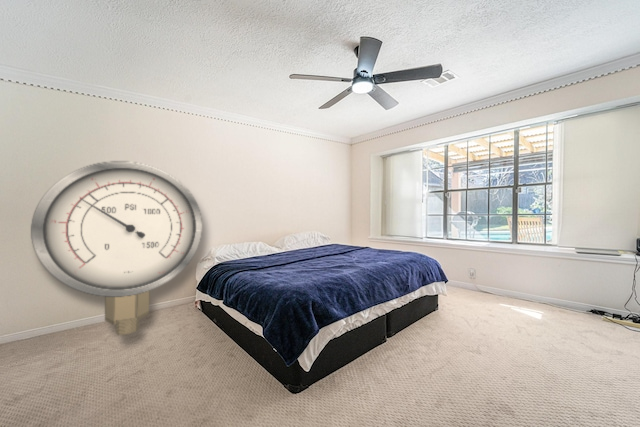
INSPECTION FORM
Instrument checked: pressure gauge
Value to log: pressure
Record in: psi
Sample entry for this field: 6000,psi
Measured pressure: 450,psi
